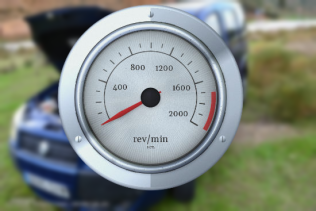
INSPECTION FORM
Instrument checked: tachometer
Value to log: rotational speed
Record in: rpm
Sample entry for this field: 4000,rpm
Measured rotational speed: 0,rpm
